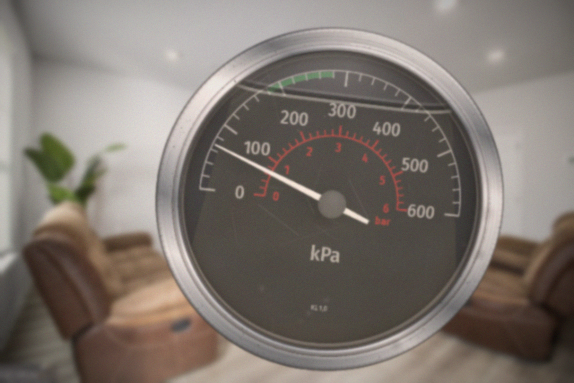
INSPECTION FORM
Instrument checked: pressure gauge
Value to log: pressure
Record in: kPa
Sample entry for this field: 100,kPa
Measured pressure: 70,kPa
